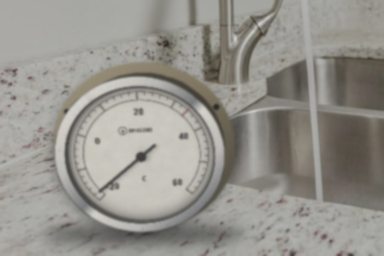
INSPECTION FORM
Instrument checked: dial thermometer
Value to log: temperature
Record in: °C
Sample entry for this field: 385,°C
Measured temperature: -18,°C
